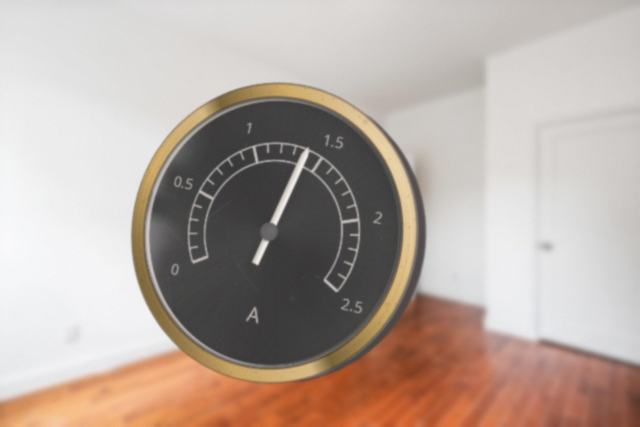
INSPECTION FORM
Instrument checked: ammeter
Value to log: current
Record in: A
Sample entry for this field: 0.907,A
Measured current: 1.4,A
